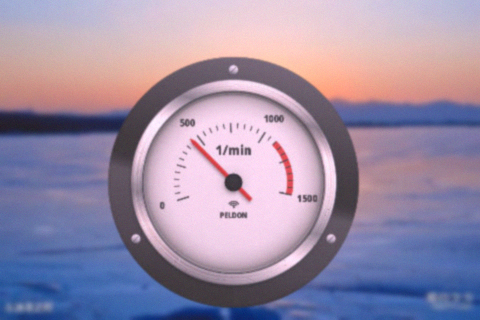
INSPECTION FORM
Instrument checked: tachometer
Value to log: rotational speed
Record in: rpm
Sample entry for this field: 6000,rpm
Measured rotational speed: 450,rpm
